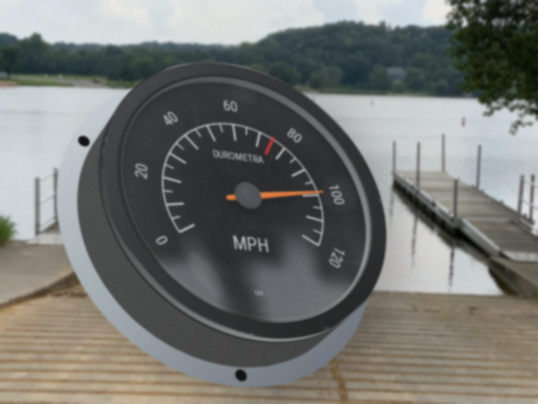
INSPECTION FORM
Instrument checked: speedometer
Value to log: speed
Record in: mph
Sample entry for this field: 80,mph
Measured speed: 100,mph
